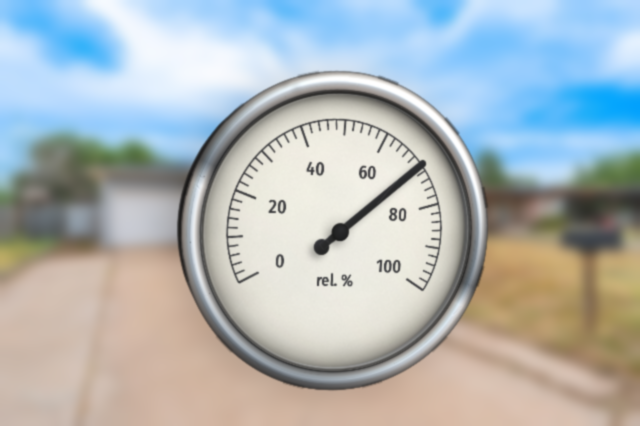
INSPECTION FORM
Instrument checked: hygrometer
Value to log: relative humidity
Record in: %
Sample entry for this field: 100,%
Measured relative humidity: 70,%
